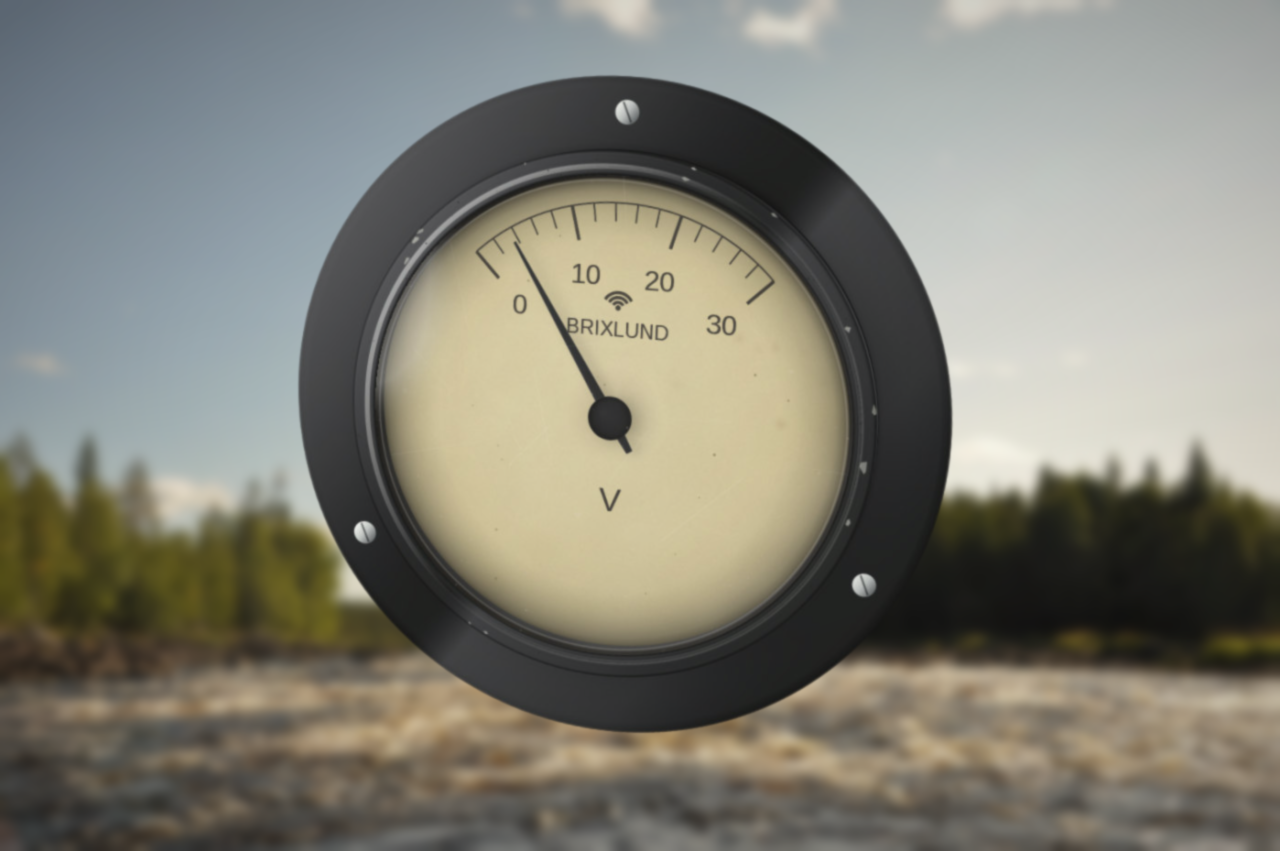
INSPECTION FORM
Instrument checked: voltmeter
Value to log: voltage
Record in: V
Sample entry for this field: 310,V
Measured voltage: 4,V
